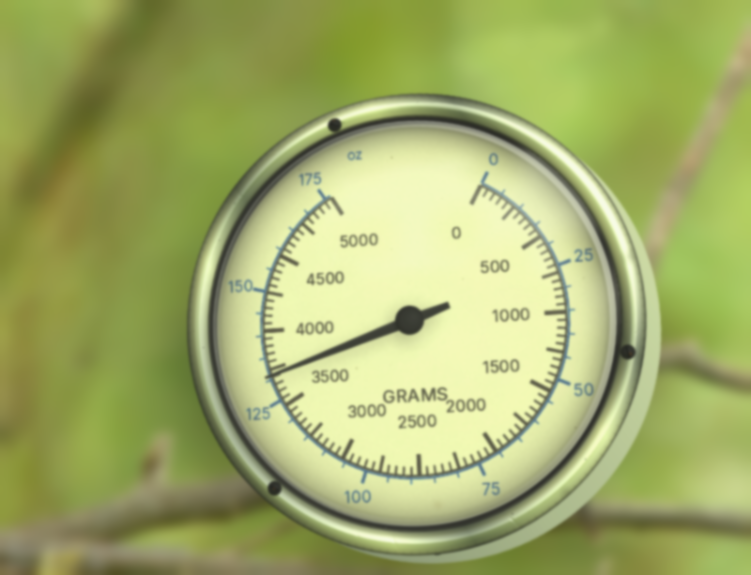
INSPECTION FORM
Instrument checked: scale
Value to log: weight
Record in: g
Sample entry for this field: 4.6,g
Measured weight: 3700,g
